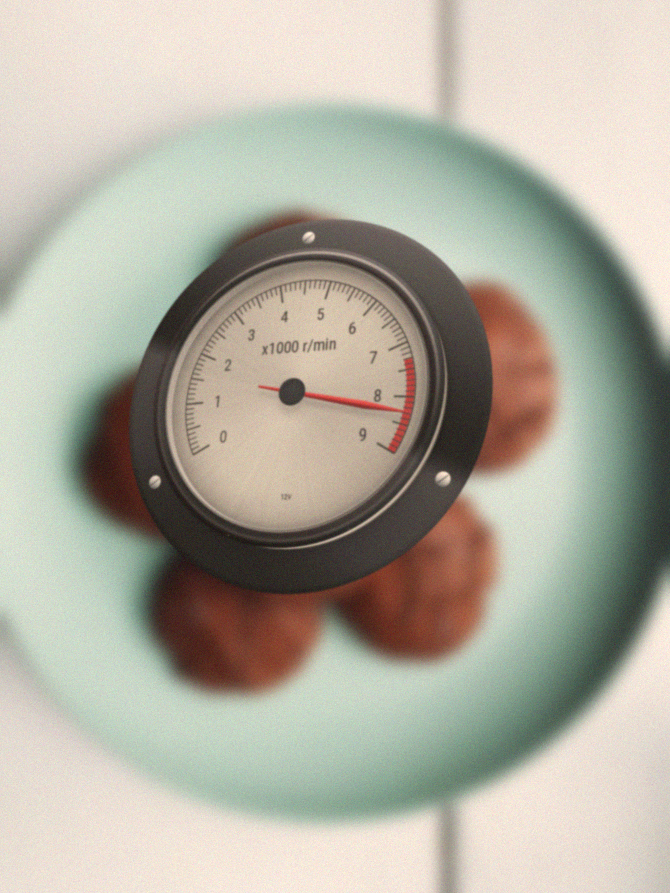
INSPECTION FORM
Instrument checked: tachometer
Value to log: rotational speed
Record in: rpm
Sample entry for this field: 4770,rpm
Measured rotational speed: 8300,rpm
